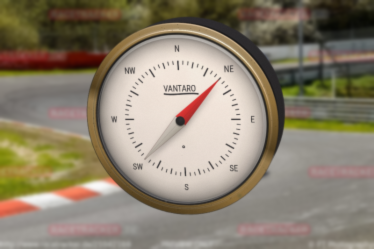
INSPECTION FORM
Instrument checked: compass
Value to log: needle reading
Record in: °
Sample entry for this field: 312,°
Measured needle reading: 45,°
